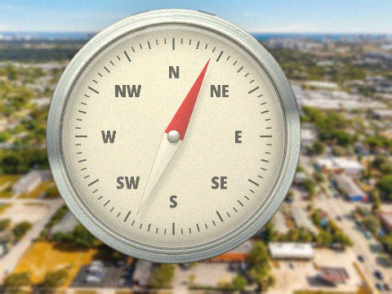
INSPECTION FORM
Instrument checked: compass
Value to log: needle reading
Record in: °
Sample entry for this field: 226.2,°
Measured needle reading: 25,°
